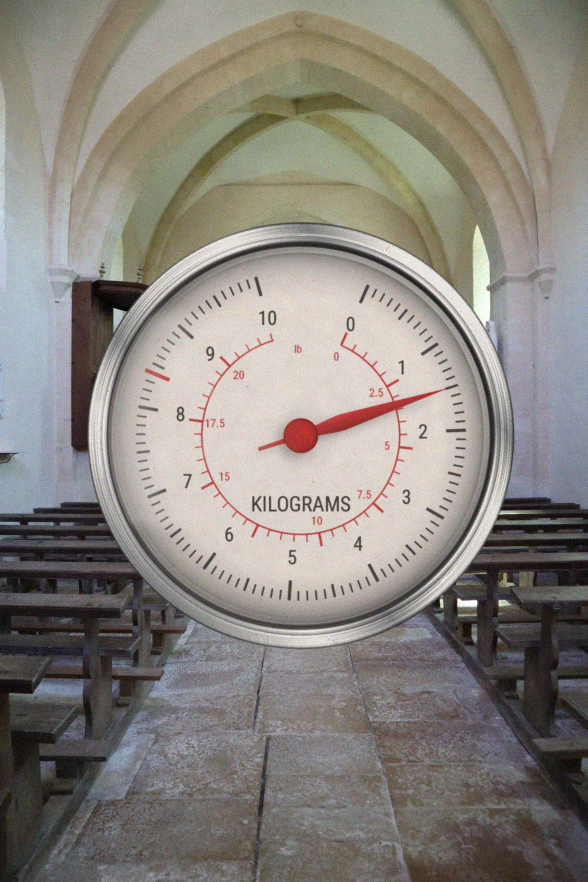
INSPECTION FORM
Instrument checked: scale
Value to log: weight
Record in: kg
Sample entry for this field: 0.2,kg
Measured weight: 1.5,kg
